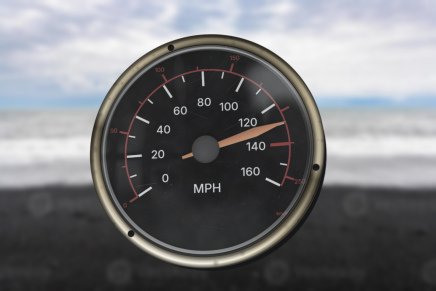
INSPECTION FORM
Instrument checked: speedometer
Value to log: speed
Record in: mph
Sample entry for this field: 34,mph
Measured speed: 130,mph
